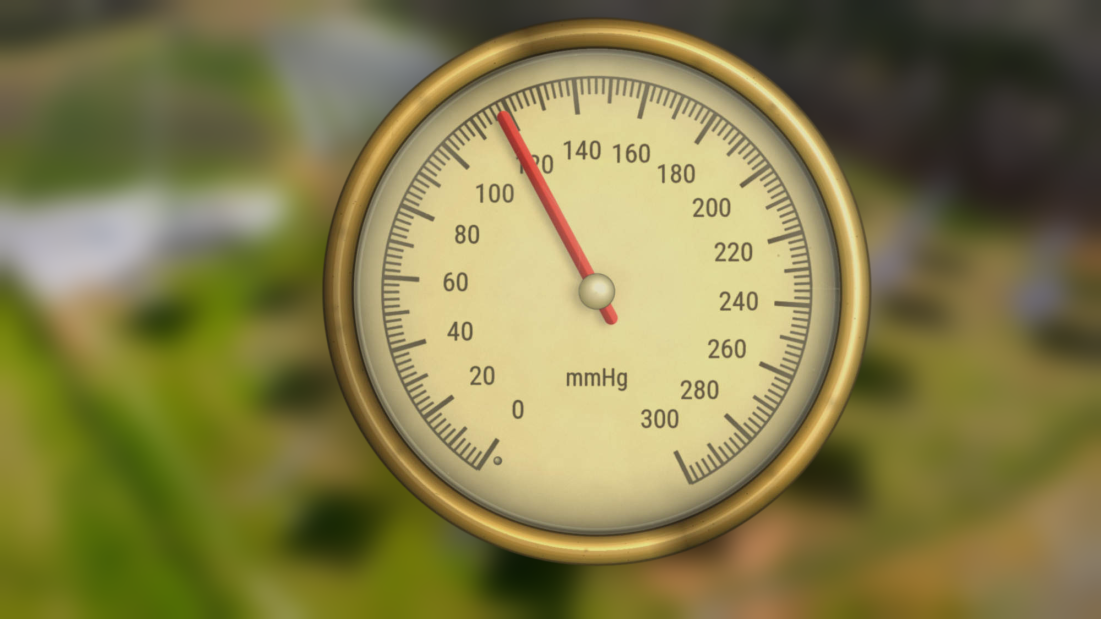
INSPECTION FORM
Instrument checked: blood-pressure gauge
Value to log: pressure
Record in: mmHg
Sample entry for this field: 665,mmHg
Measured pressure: 118,mmHg
